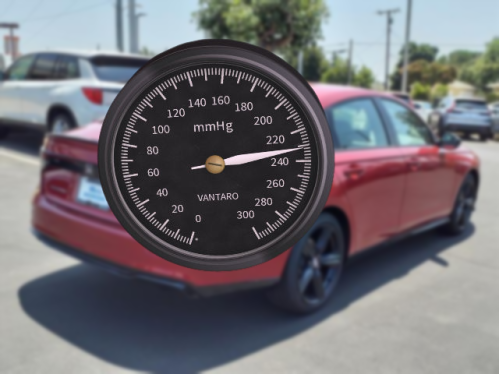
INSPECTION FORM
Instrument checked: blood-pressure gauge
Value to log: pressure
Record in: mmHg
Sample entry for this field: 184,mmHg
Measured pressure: 230,mmHg
